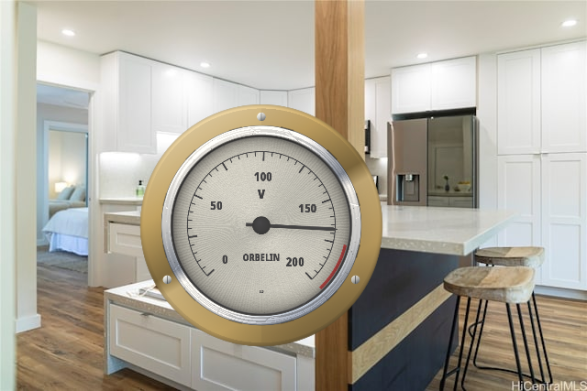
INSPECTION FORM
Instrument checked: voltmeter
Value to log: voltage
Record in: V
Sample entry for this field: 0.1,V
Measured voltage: 167.5,V
